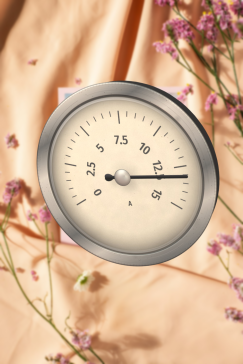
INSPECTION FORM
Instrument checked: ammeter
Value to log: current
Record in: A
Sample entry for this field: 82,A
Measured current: 13,A
